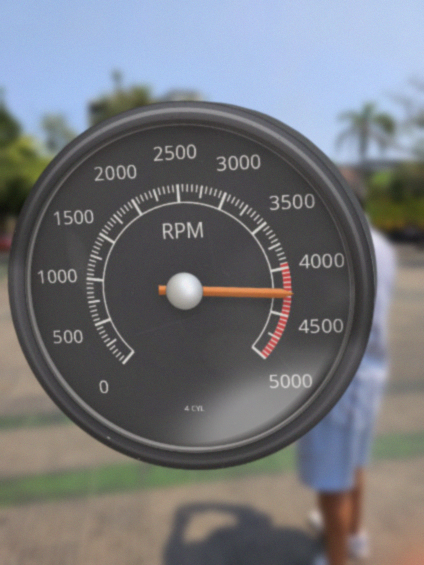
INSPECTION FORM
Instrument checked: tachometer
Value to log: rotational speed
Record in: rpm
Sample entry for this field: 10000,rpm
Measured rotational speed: 4250,rpm
